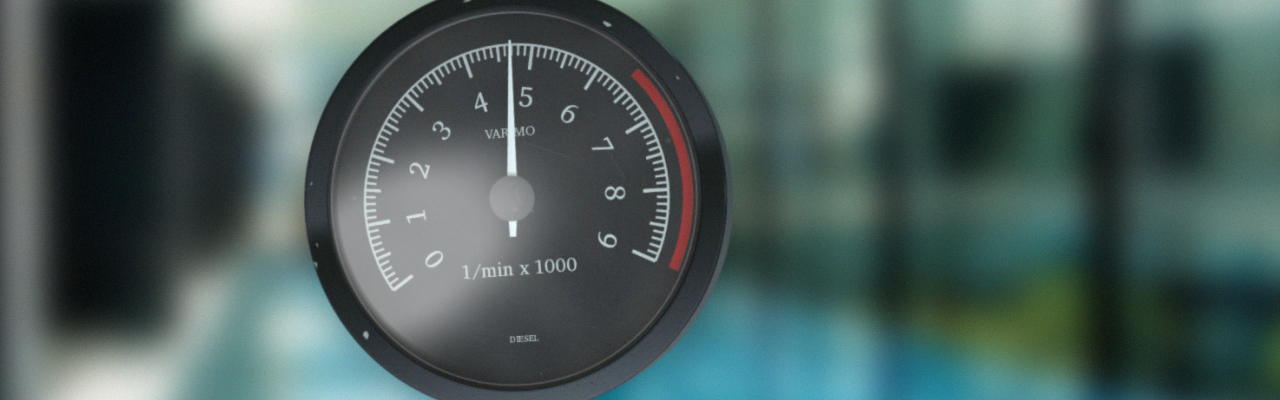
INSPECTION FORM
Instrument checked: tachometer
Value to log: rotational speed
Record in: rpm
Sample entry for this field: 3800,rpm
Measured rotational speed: 4700,rpm
